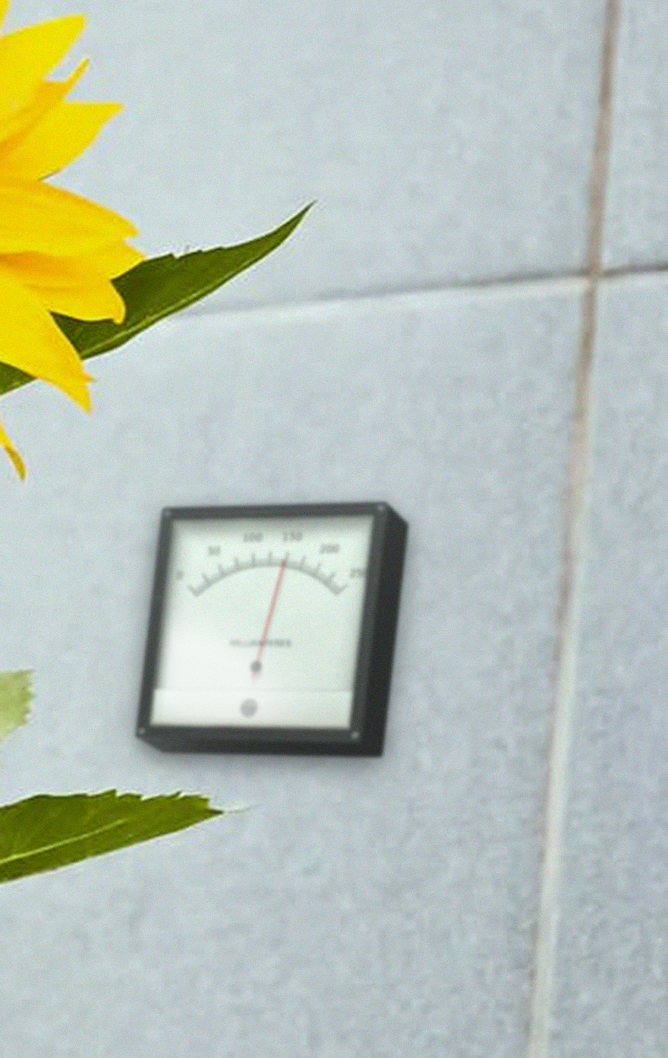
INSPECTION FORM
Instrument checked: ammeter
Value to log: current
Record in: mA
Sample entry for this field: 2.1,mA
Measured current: 150,mA
